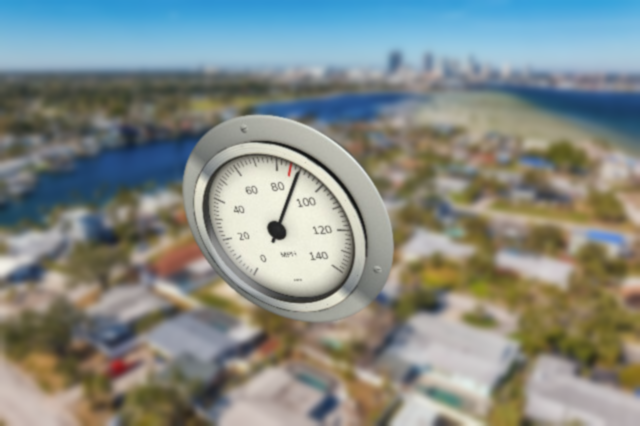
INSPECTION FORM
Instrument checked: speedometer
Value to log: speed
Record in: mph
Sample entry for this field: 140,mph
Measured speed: 90,mph
